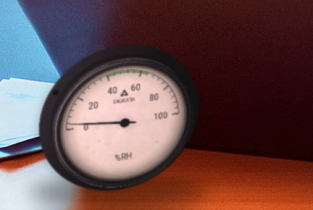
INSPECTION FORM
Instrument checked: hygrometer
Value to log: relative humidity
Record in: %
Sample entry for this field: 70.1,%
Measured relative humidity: 4,%
